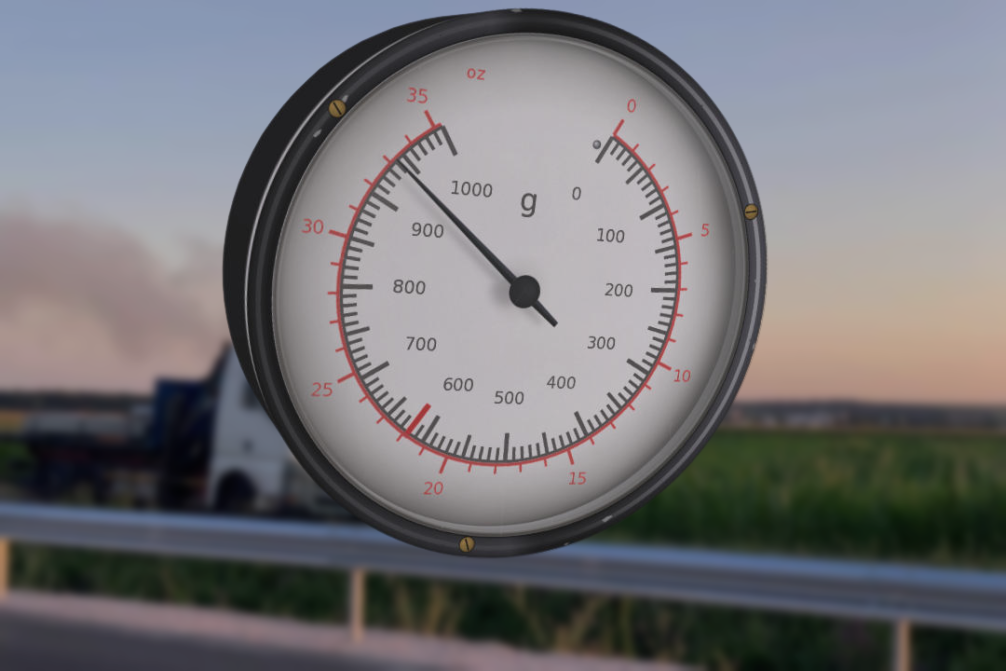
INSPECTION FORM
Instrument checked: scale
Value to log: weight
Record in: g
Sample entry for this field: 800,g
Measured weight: 940,g
